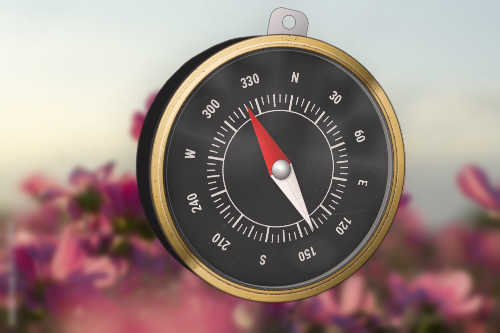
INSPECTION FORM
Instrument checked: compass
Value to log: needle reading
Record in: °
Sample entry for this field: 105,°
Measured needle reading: 320,°
